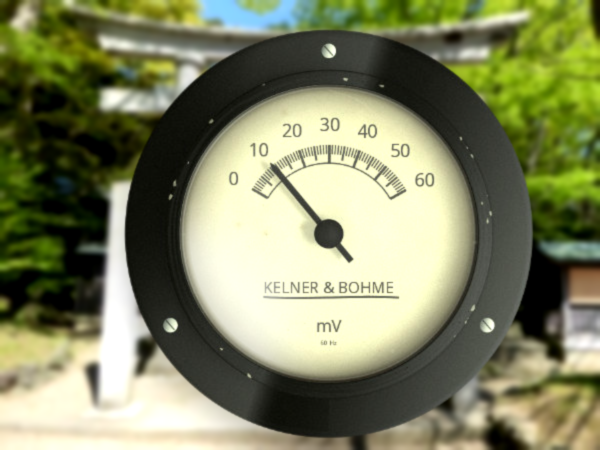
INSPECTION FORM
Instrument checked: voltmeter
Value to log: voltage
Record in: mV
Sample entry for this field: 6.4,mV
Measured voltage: 10,mV
